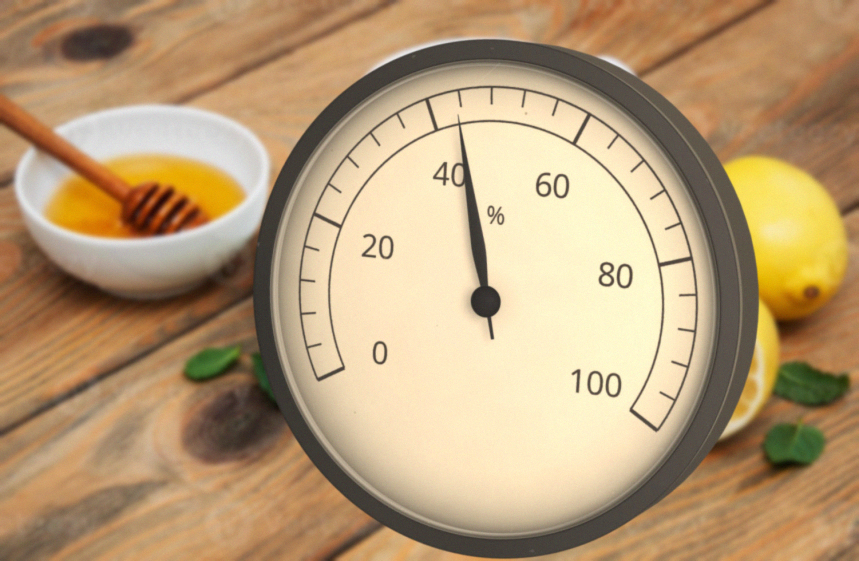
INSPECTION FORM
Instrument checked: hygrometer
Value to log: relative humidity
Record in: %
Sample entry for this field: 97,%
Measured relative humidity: 44,%
